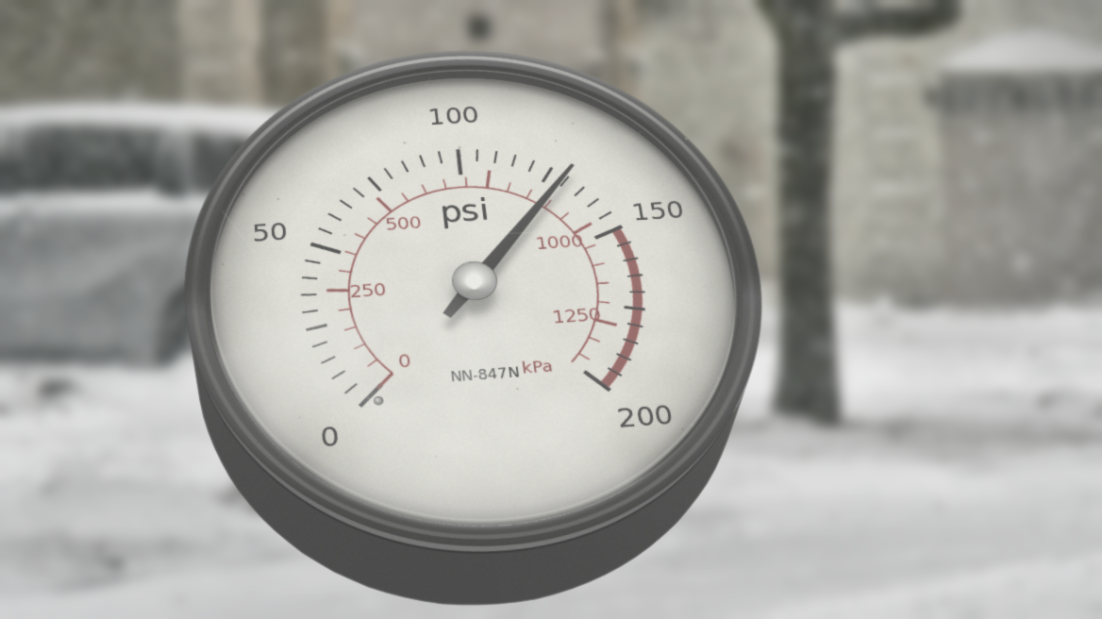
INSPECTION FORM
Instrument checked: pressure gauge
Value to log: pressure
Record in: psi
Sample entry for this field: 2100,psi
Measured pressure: 130,psi
